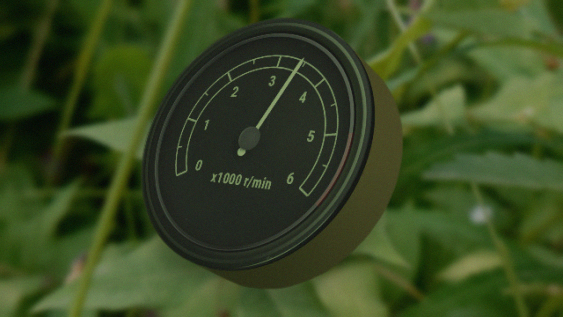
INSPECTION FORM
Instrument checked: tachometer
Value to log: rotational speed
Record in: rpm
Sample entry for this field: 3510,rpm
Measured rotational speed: 3500,rpm
